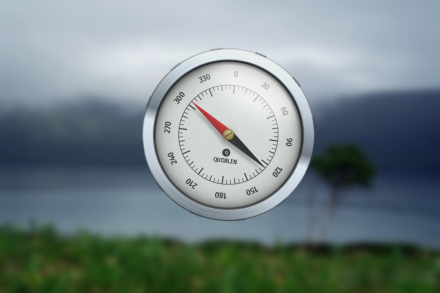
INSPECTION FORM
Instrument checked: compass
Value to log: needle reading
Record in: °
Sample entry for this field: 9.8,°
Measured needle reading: 305,°
